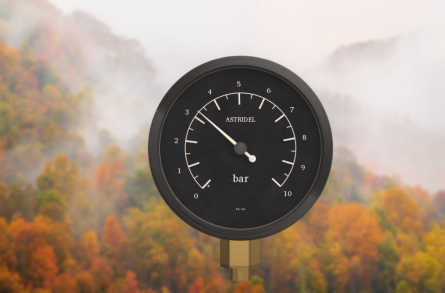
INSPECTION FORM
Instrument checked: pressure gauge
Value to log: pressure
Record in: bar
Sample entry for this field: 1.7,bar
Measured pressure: 3.25,bar
